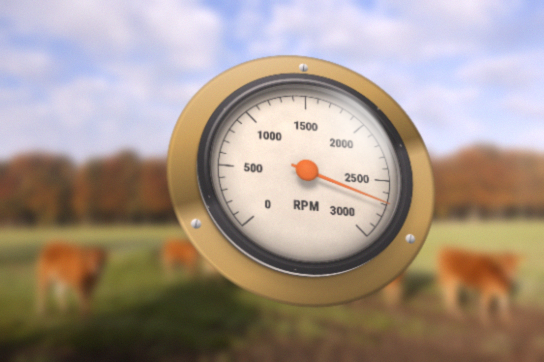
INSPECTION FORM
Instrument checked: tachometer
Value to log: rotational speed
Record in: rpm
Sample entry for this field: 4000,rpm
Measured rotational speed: 2700,rpm
